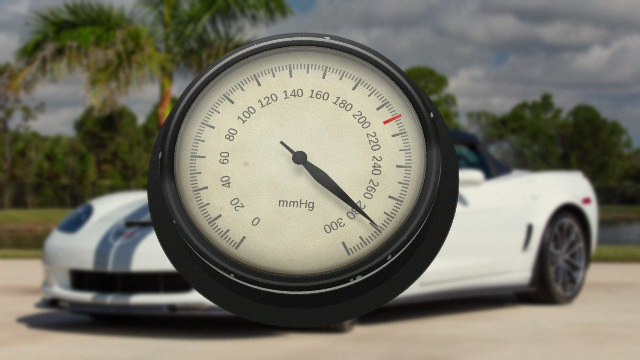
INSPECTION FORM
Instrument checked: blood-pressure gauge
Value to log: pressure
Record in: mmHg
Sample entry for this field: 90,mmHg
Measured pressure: 280,mmHg
